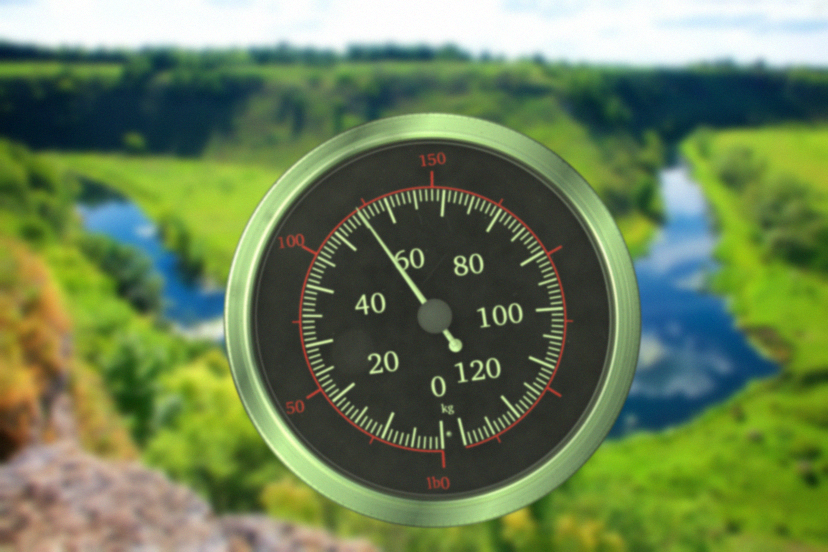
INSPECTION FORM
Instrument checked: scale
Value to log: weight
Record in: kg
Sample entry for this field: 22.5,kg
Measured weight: 55,kg
